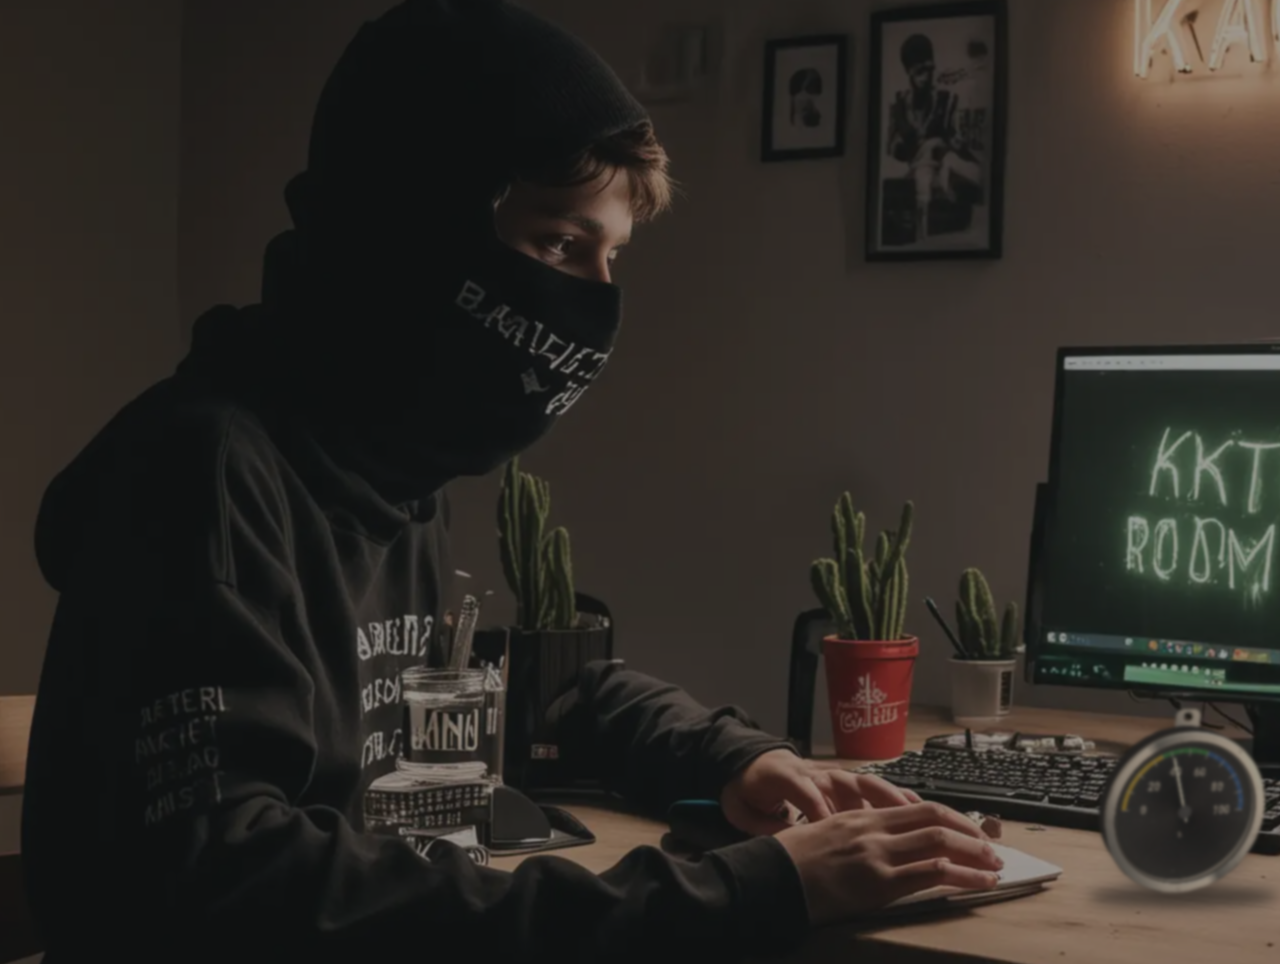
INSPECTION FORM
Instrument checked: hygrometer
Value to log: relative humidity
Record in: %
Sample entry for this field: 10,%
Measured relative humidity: 40,%
